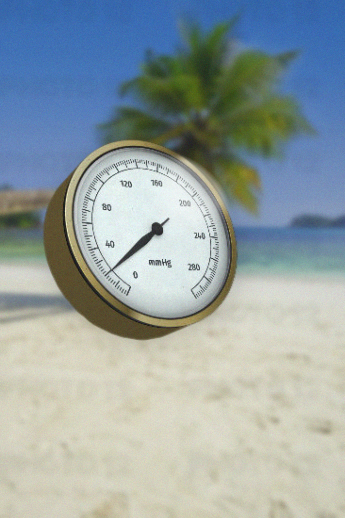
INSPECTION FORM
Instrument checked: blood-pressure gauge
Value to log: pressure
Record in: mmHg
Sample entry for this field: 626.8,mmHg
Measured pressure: 20,mmHg
